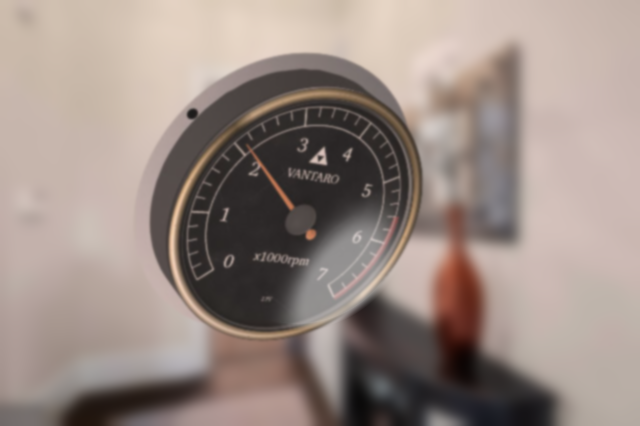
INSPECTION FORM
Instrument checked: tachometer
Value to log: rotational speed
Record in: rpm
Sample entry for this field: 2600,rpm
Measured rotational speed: 2100,rpm
